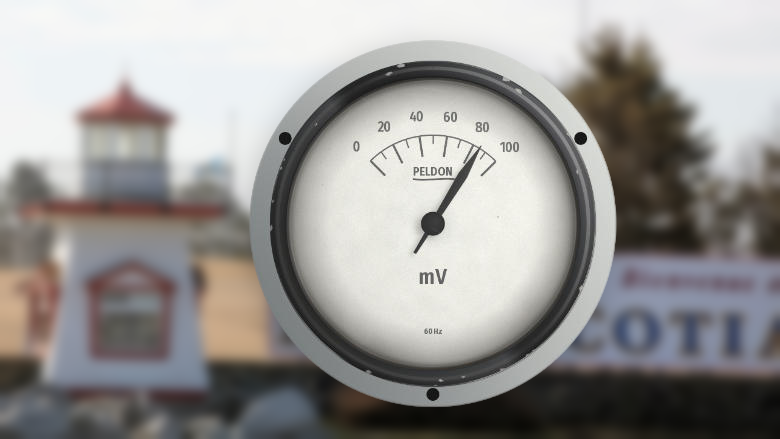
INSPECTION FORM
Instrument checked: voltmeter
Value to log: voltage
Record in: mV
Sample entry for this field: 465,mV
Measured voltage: 85,mV
